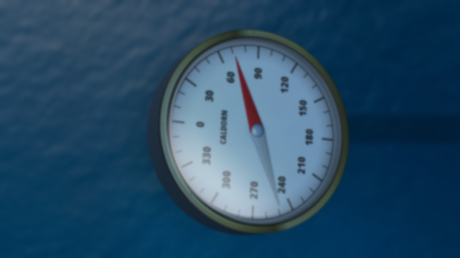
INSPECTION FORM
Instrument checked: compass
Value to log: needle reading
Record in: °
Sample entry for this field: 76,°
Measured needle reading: 70,°
